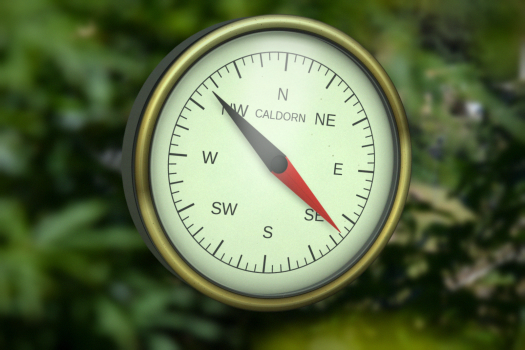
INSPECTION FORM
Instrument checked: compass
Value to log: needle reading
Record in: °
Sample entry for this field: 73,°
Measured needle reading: 130,°
